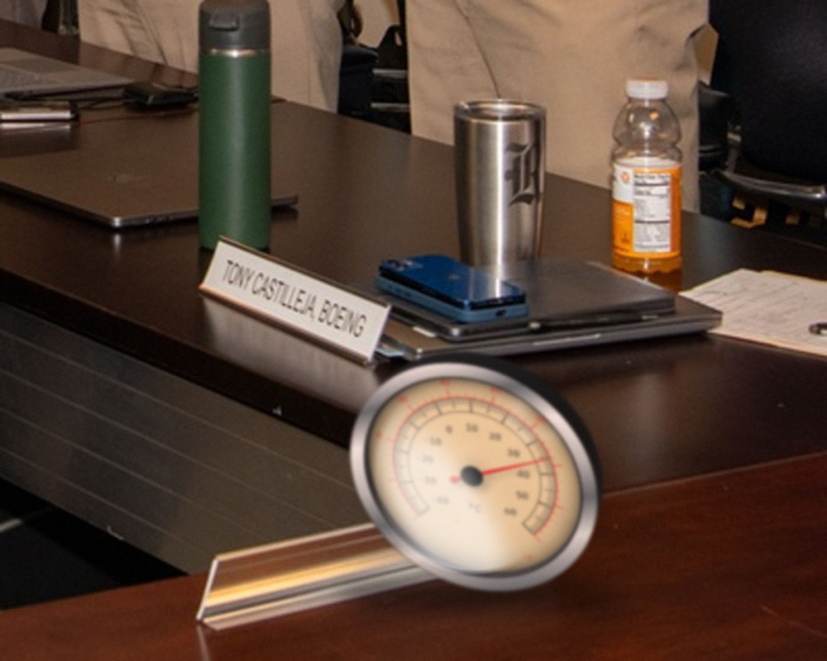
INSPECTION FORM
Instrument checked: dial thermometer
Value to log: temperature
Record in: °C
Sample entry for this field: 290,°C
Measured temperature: 35,°C
